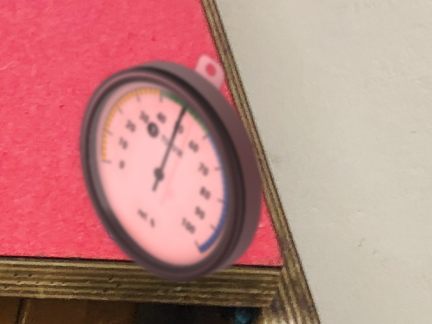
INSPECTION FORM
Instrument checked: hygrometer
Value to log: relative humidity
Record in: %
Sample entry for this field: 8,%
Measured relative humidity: 50,%
